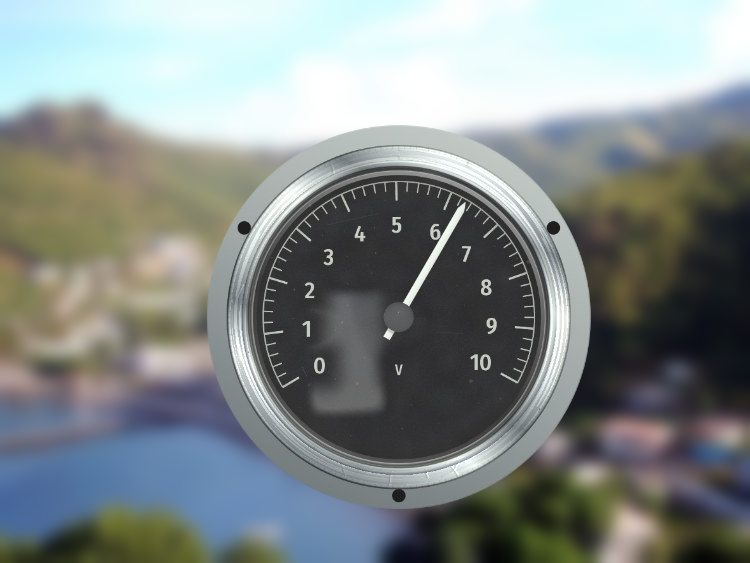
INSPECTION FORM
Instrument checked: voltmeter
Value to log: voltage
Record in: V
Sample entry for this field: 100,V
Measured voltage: 6.3,V
